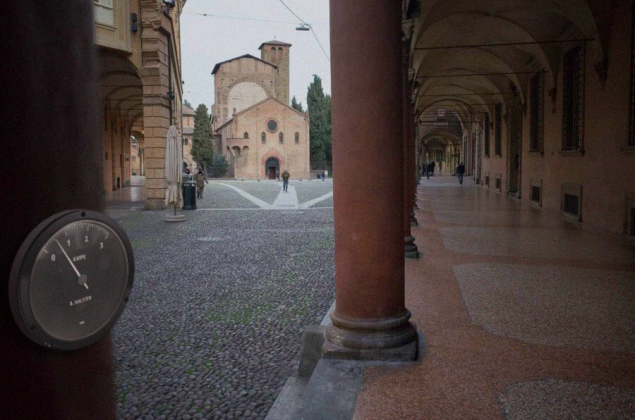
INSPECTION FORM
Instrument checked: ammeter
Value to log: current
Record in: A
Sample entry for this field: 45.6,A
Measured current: 0.5,A
